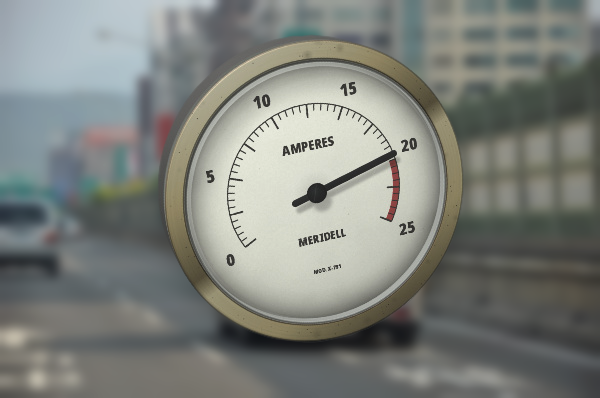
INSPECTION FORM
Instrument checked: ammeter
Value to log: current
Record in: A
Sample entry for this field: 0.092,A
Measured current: 20,A
